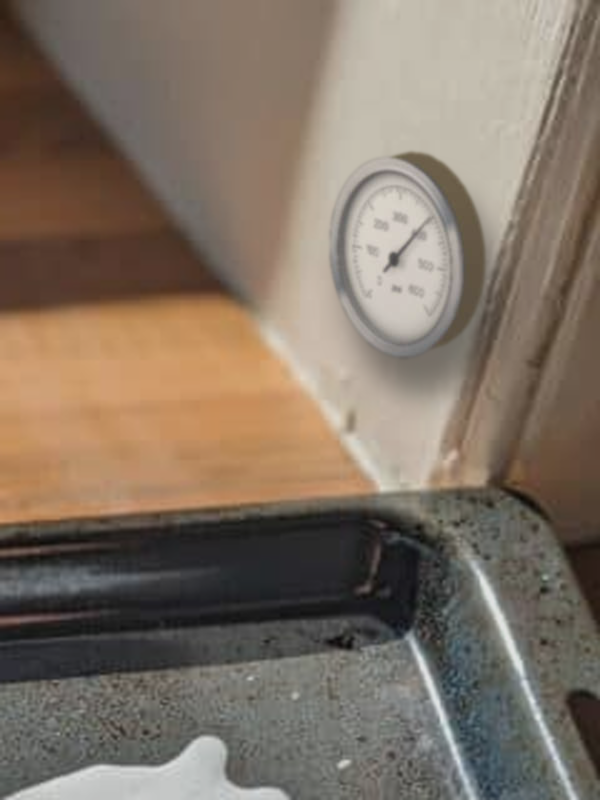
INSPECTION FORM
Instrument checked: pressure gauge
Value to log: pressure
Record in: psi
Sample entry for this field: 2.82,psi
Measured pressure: 400,psi
